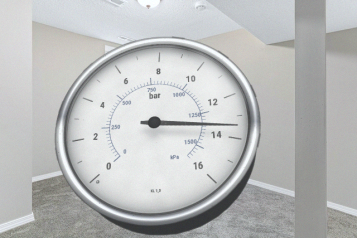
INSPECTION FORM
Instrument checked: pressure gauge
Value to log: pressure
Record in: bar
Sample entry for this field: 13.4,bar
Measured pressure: 13.5,bar
